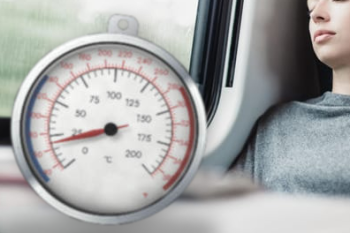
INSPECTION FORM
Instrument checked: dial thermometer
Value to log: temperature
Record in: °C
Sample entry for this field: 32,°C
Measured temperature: 20,°C
